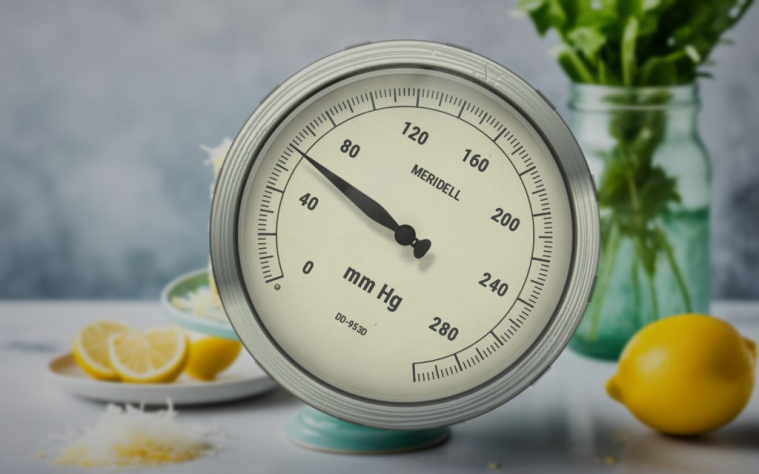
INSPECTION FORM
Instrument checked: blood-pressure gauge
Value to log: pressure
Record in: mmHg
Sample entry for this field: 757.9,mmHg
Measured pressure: 60,mmHg
